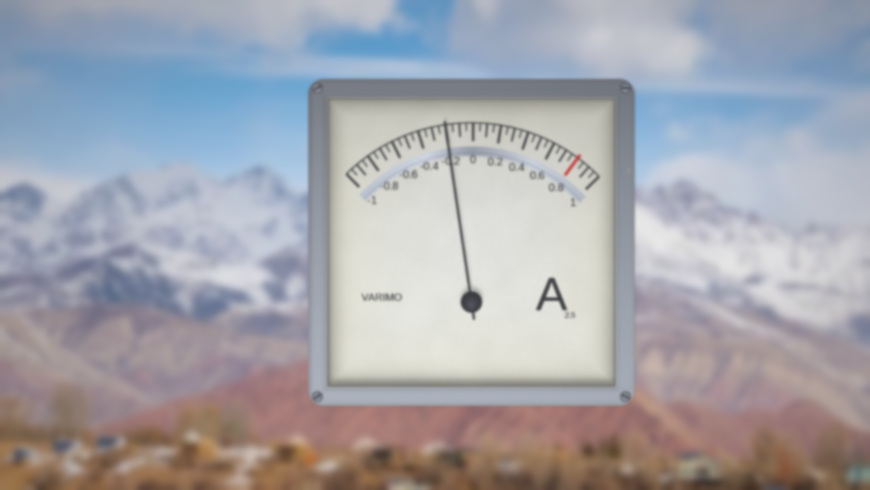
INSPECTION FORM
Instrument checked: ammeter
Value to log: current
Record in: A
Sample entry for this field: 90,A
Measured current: -0.2,A
